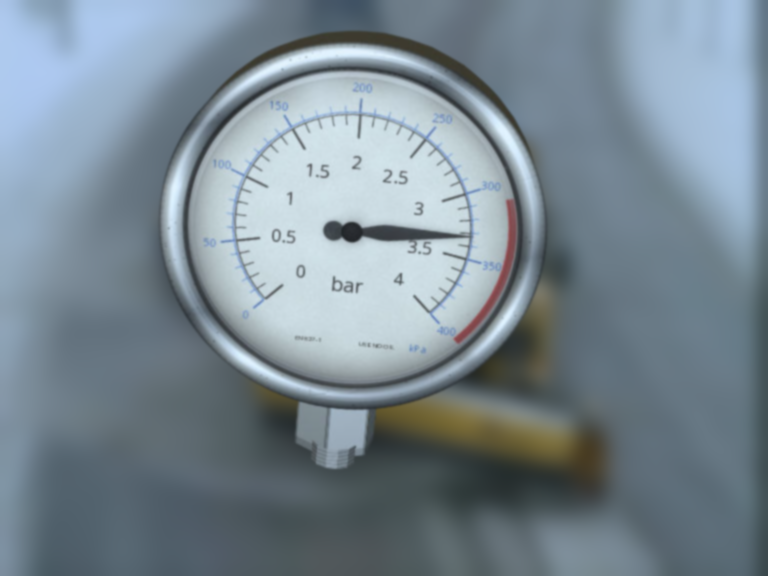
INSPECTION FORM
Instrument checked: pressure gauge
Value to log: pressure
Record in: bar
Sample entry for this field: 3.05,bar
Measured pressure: 3.3,bar
